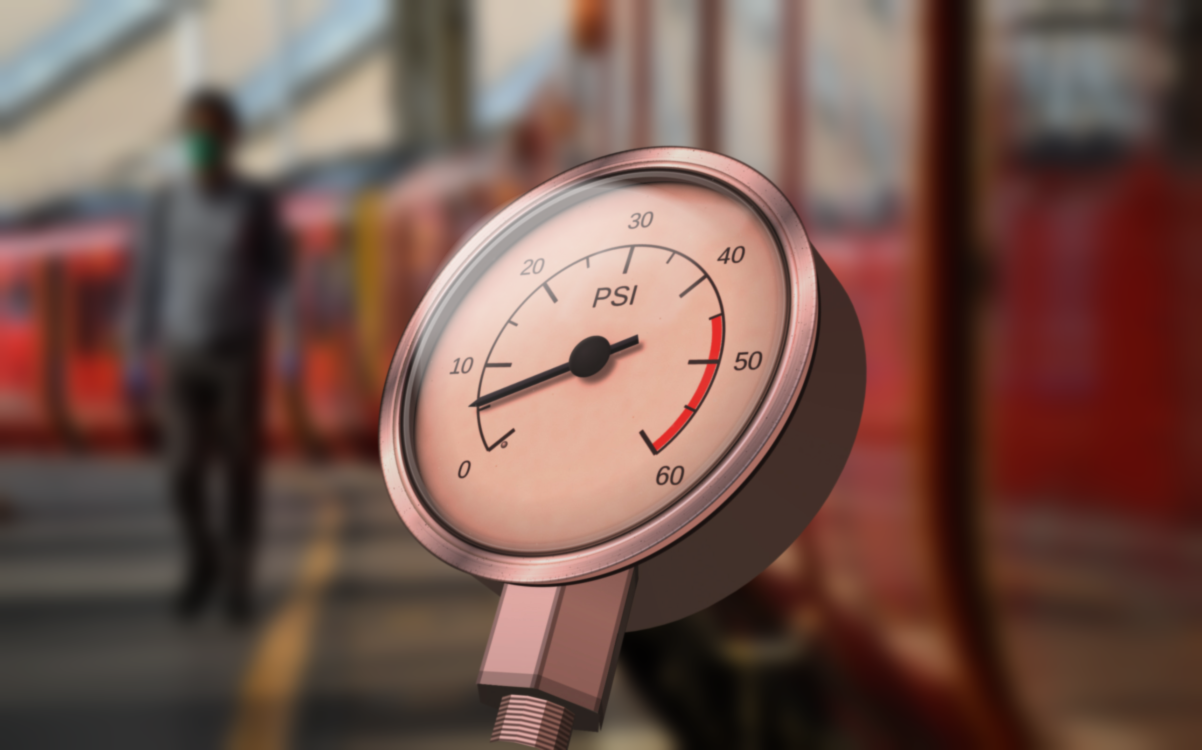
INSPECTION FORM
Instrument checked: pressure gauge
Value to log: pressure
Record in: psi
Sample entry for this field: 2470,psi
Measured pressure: 5,psi
